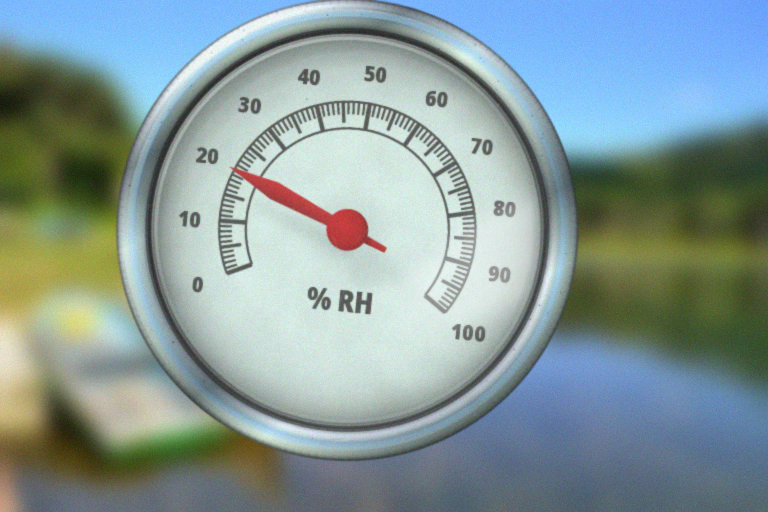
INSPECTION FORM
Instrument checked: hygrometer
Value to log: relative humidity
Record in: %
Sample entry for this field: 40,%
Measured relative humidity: 20,%
